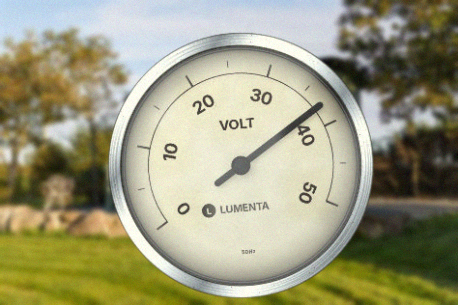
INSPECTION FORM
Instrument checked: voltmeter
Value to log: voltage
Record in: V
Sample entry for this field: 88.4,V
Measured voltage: 37.5,V
